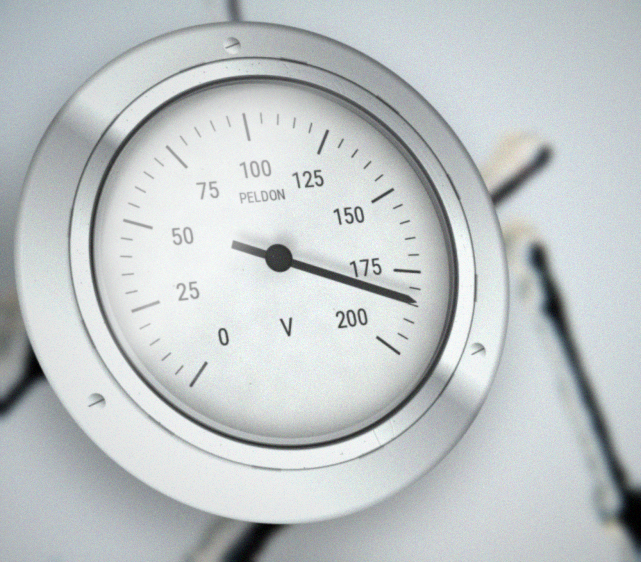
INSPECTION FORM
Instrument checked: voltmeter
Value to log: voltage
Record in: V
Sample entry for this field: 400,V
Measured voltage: 185,V
